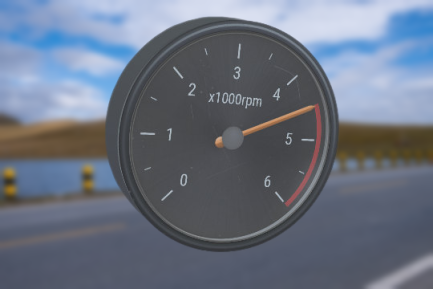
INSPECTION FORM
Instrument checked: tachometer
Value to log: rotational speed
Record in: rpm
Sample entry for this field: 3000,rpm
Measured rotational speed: 4500,rpm
